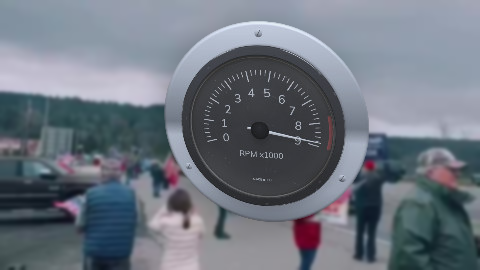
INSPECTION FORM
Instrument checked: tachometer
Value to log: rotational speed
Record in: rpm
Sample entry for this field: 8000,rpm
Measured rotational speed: 8800,rpm
